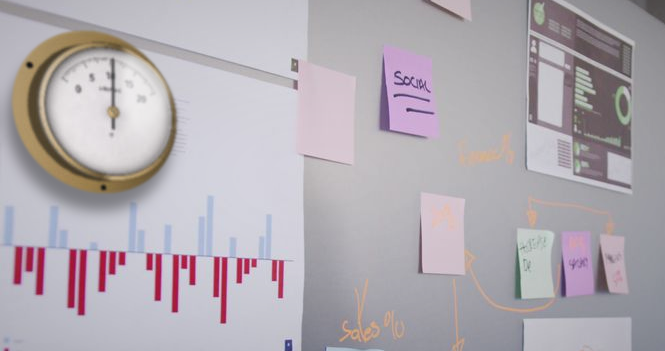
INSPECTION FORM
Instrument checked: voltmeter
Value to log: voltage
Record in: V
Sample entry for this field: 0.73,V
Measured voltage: 10,V
